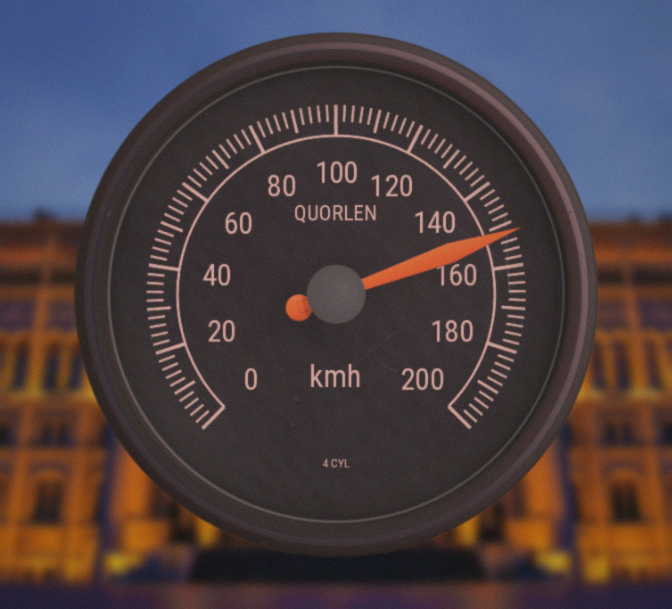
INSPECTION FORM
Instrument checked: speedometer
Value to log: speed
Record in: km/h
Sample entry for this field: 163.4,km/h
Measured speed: 152,km/h
